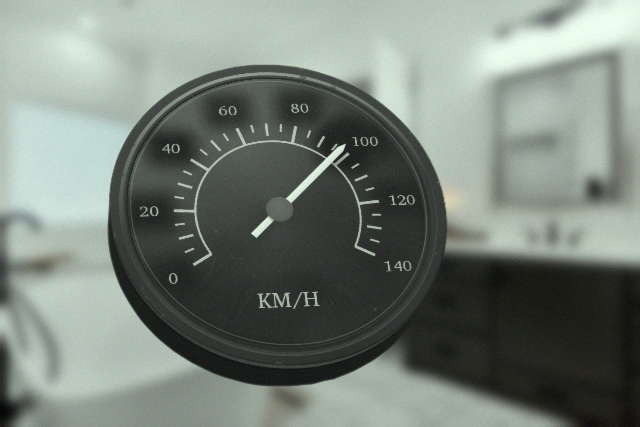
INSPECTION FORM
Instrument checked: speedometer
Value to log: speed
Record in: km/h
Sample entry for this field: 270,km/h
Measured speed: 97.5,km/h
